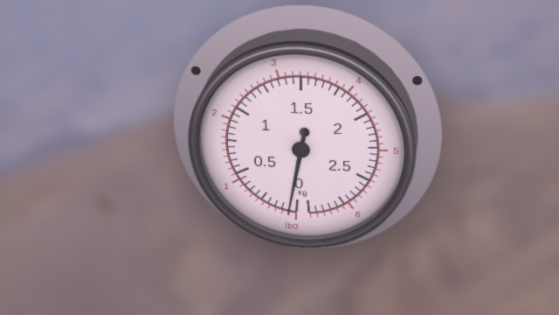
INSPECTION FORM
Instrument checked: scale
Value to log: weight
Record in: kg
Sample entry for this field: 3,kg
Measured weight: 0.05,kg
